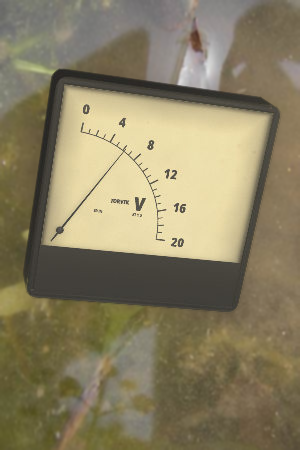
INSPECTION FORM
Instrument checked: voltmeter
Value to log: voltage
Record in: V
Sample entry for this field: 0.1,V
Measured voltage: 6,V
